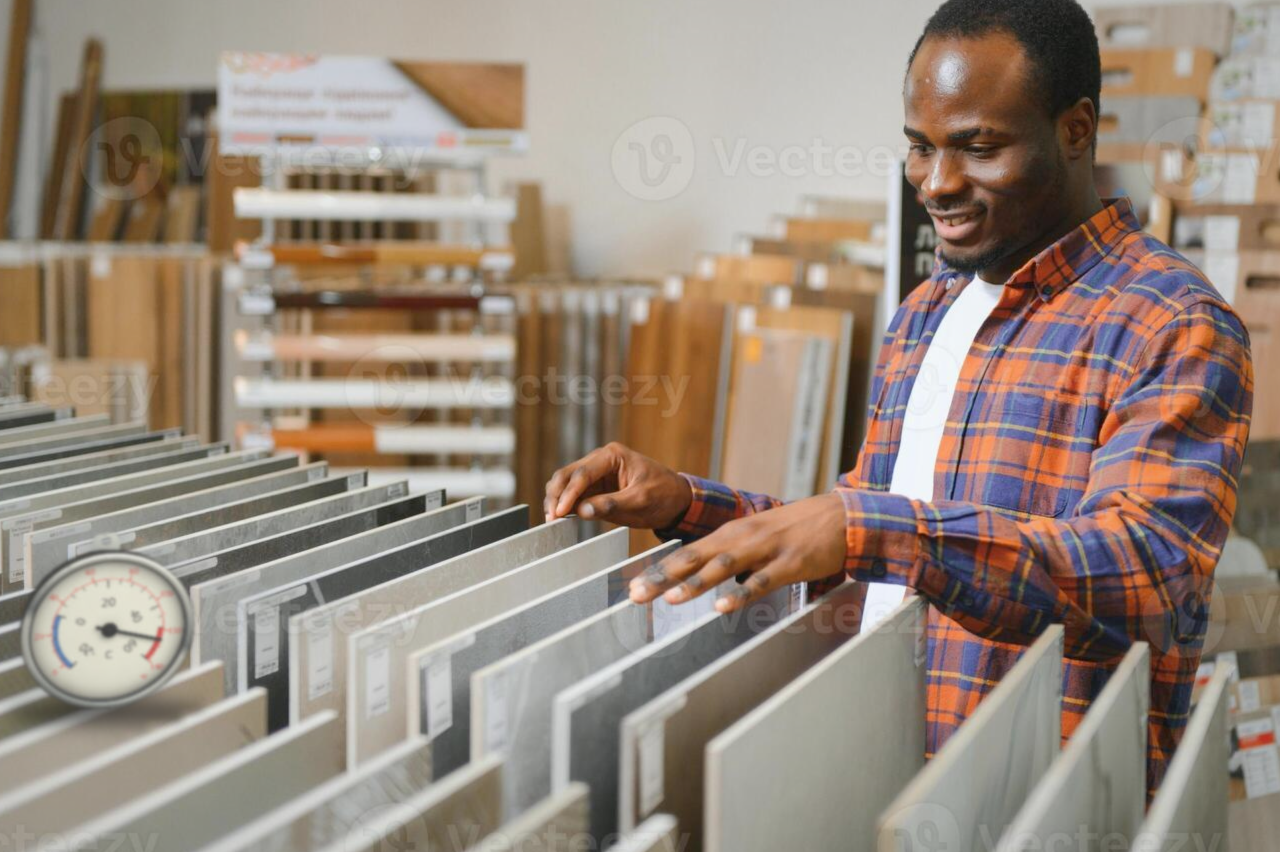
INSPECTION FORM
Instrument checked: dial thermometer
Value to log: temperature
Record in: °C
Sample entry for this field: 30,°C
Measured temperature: 52,°C
